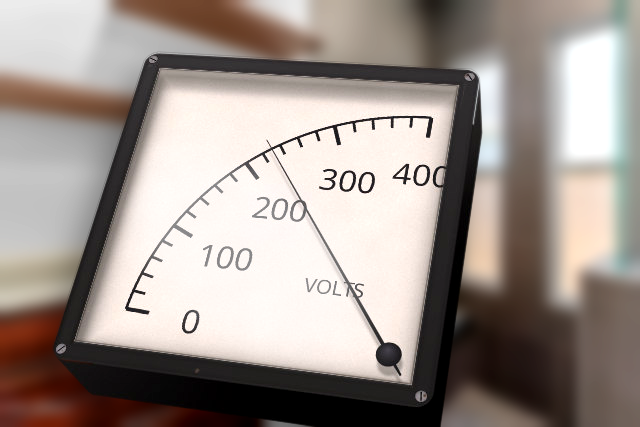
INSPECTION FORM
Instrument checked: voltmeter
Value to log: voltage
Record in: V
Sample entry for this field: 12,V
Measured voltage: 230,V
